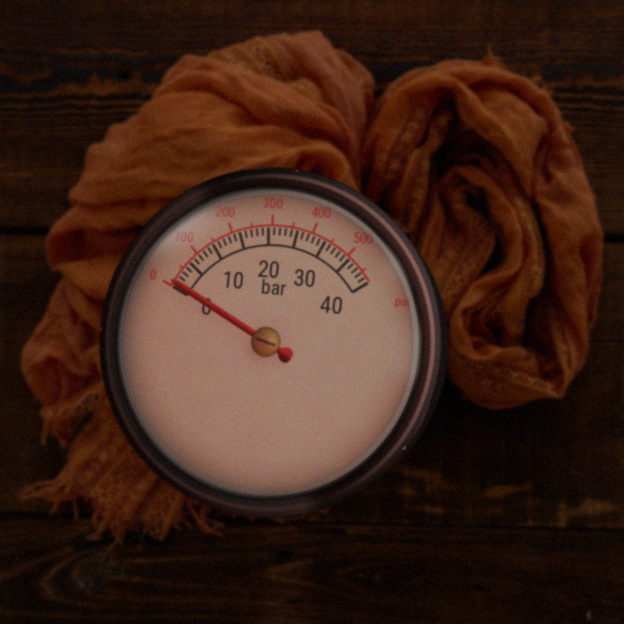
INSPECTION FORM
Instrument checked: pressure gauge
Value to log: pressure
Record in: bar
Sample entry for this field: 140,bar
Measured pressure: 1,bar
